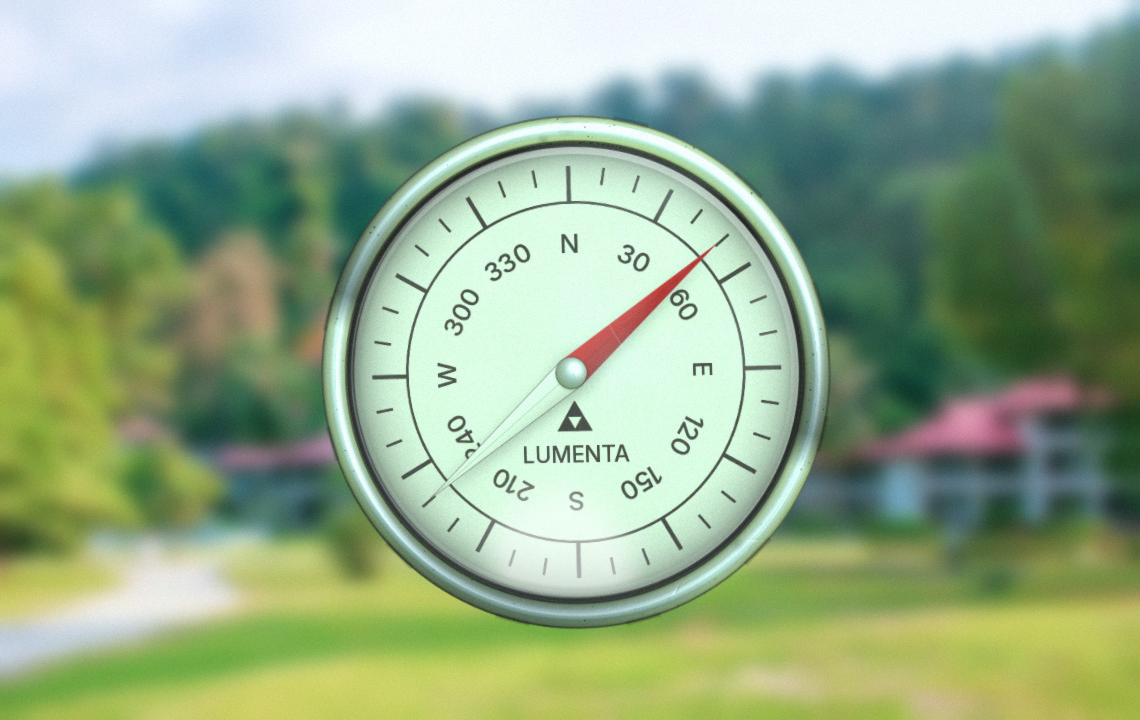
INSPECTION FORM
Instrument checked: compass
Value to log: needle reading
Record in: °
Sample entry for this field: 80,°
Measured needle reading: 50,°
